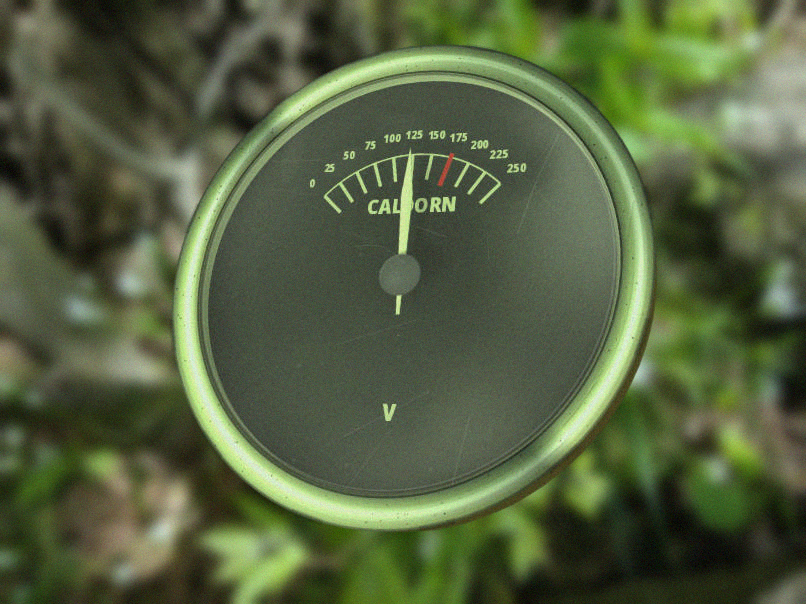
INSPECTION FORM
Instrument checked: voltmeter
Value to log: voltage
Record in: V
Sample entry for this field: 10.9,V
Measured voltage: 125,V
